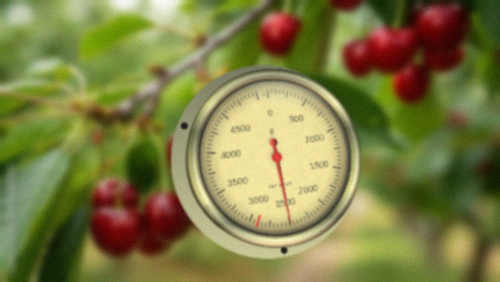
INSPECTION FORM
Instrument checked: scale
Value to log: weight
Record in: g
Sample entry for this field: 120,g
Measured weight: 2500,g
